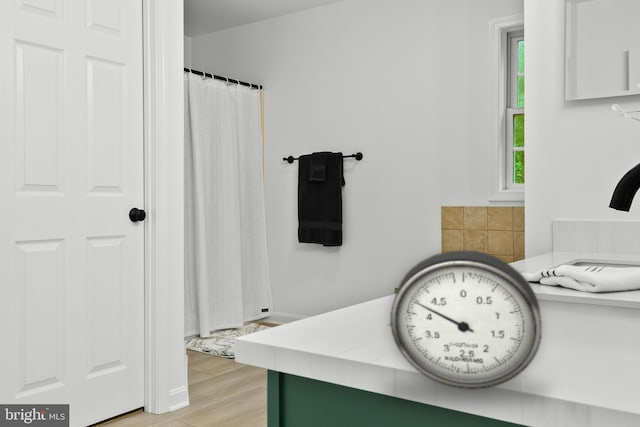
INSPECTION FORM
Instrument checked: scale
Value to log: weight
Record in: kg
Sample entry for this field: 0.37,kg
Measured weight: 4.25,kg
